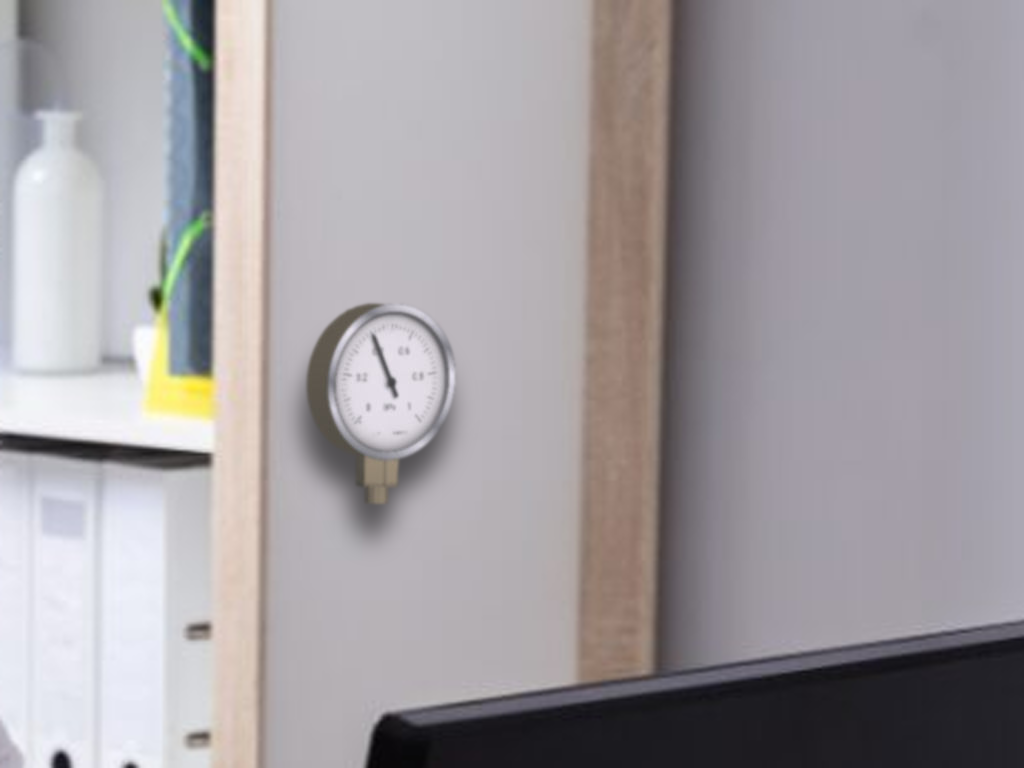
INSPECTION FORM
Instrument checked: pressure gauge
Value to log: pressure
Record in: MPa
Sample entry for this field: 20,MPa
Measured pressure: 0.4,MPa
